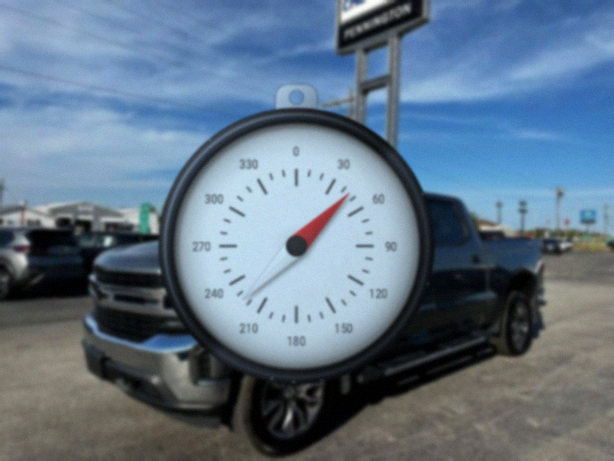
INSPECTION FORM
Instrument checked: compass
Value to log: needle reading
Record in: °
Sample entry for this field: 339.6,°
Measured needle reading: 45,°
